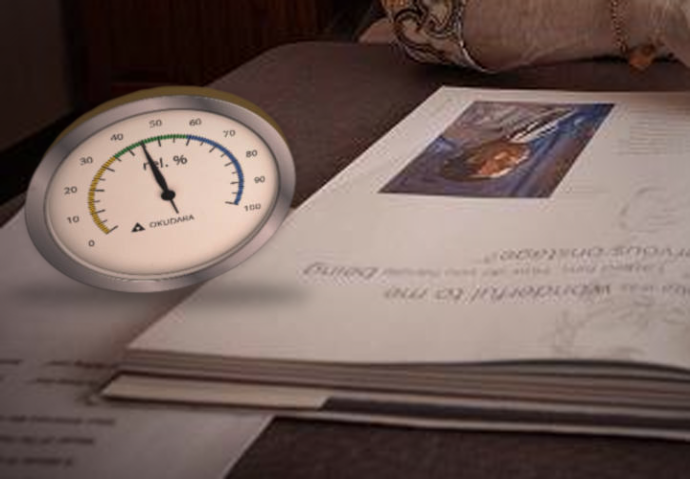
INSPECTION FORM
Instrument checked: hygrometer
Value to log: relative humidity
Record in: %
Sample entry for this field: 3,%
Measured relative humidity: 45,%
